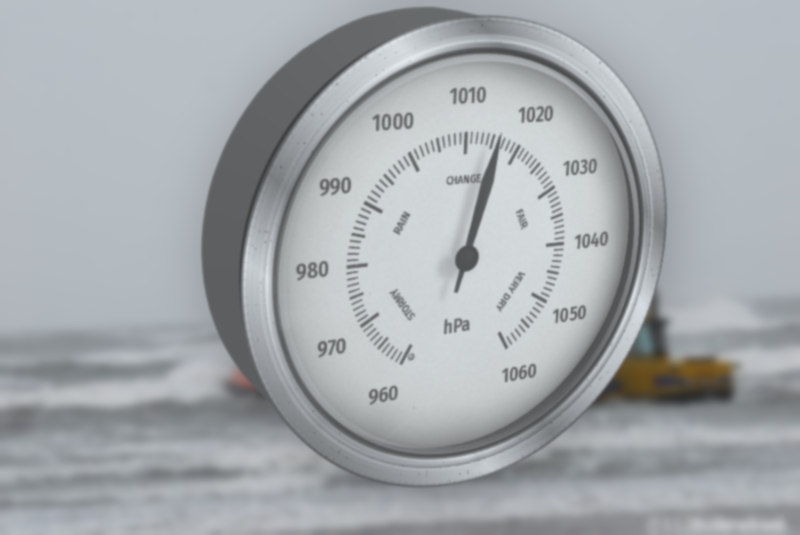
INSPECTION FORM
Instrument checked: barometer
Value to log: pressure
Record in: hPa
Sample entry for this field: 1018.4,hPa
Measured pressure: 1015,hPa
